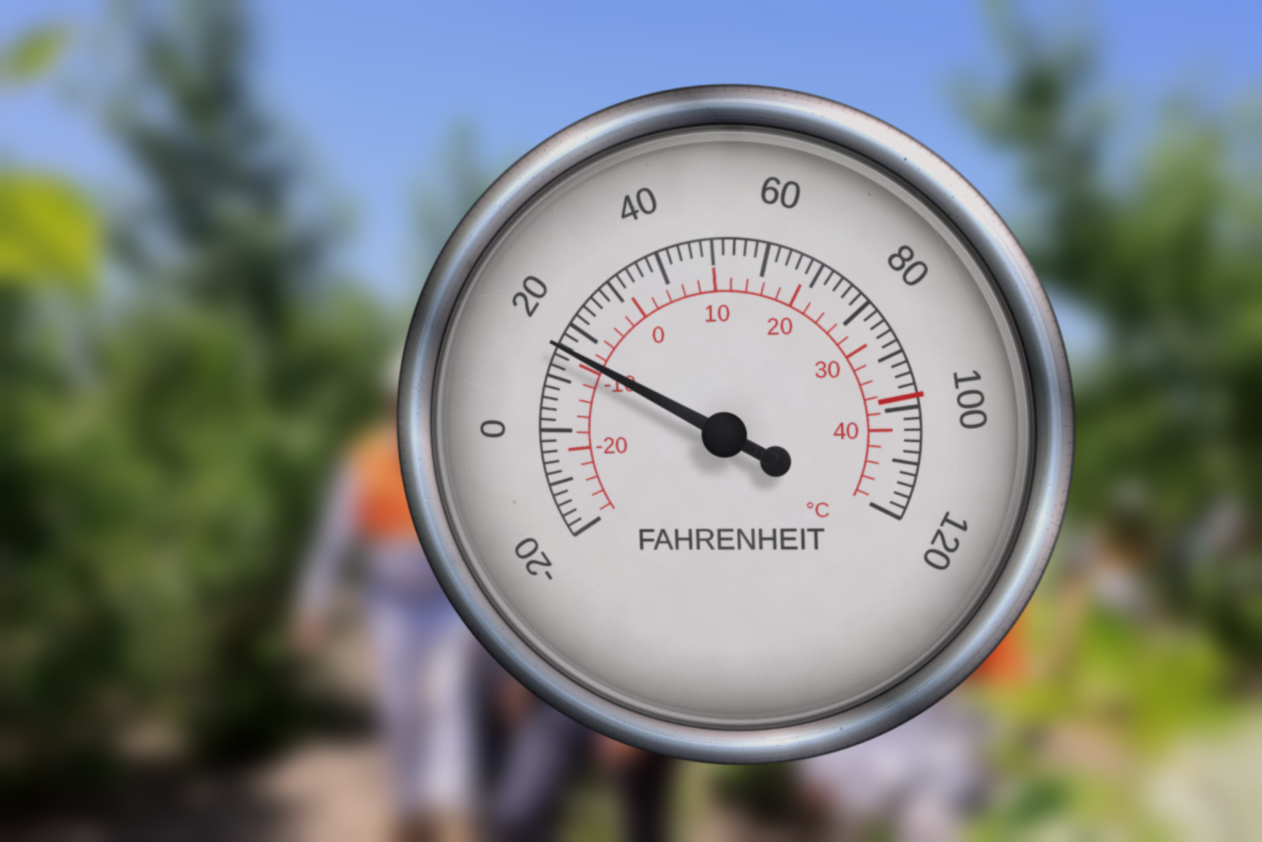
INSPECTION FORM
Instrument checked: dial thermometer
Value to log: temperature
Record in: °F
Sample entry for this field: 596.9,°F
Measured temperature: 16,°F
